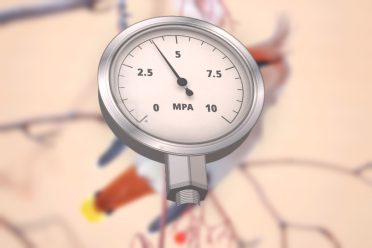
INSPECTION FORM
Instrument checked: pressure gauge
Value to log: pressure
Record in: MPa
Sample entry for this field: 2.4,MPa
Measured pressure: 4,MPa
